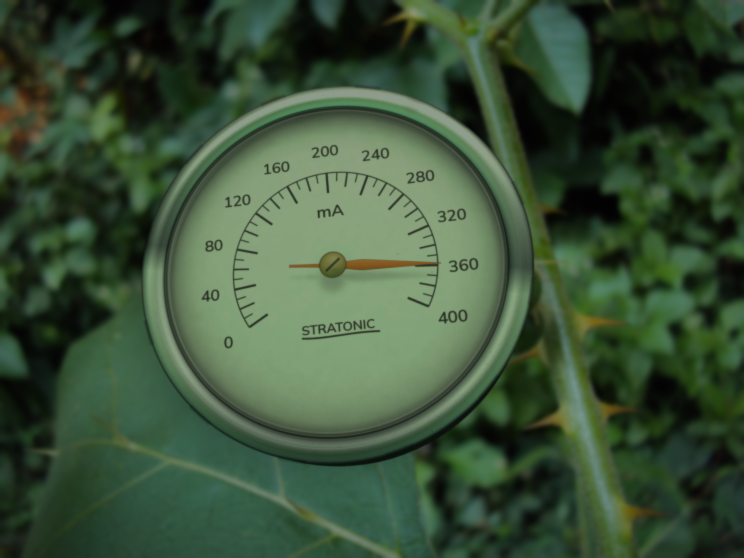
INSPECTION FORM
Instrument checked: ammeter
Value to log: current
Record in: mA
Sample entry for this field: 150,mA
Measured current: 360,mA
